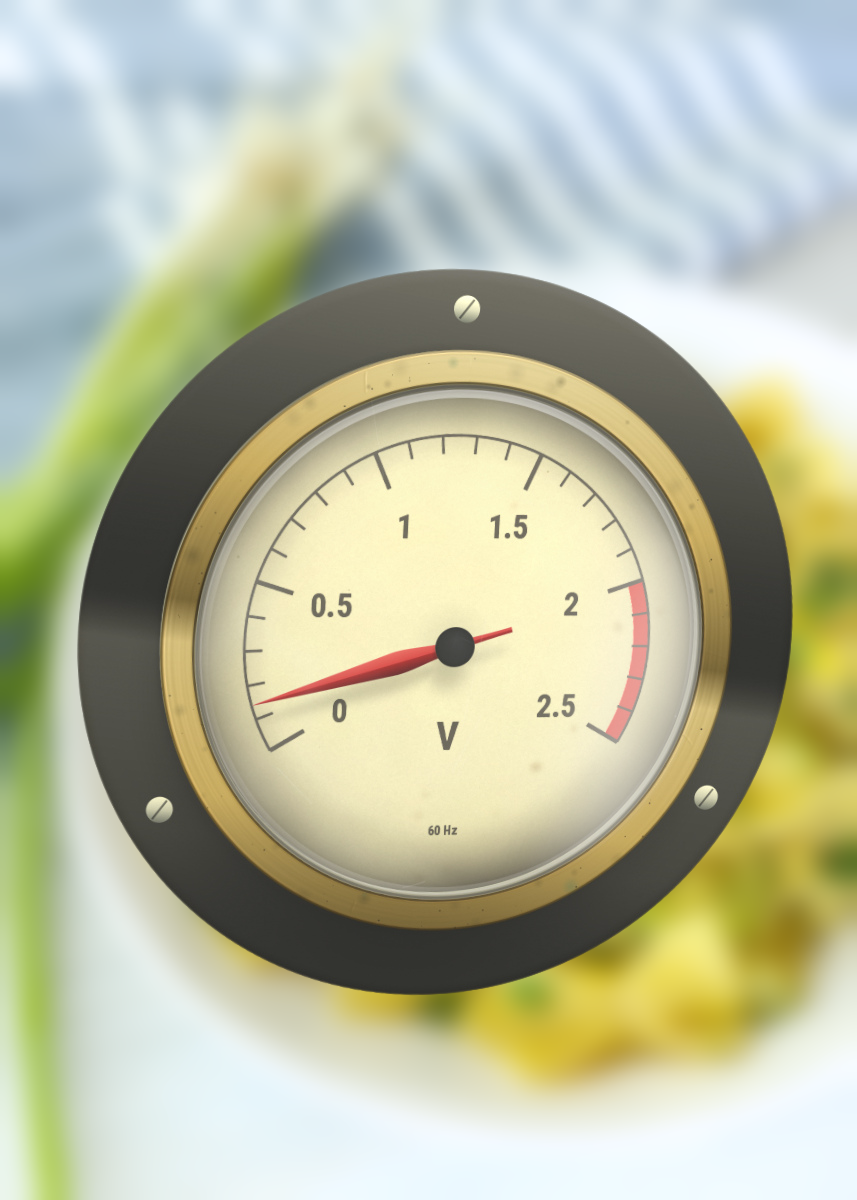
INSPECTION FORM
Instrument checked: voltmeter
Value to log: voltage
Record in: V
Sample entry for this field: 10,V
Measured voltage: 0.15,V
